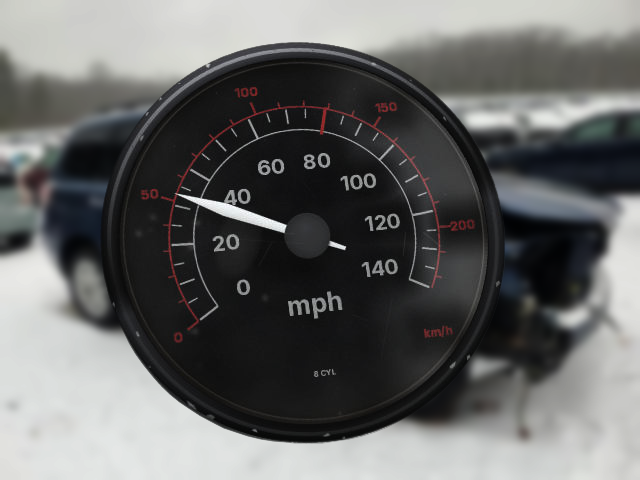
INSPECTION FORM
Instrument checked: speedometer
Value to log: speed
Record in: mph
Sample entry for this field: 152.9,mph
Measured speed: 32.5,mph
